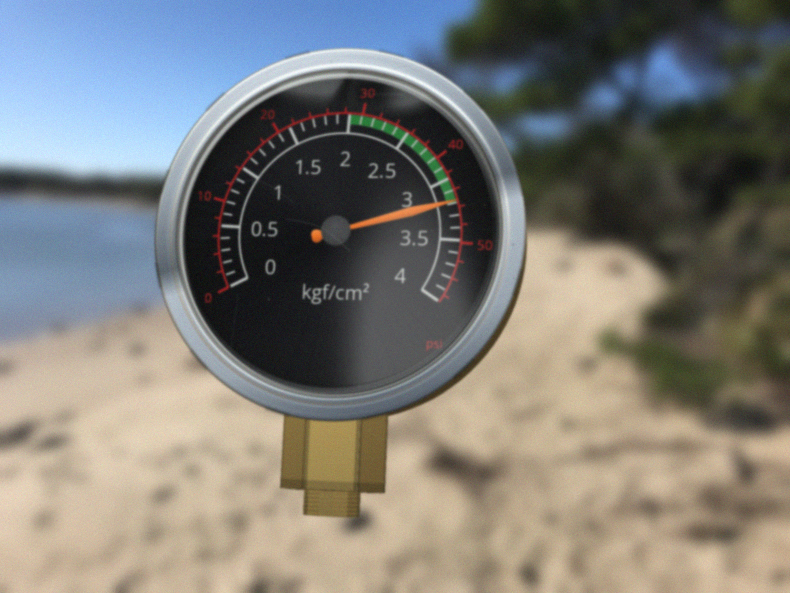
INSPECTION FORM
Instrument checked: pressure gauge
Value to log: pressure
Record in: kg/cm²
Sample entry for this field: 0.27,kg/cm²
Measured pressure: 3.2,kg/cm²
